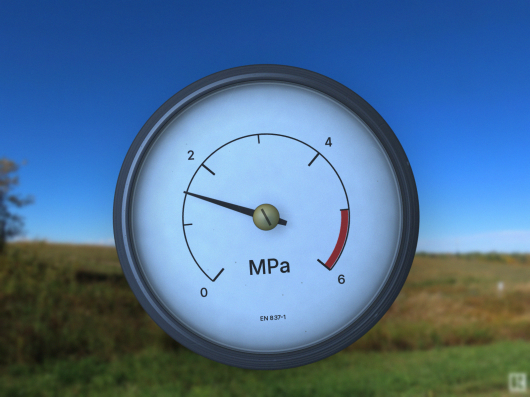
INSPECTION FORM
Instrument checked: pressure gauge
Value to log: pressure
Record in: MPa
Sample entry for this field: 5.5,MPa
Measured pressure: 1.5,MPa
